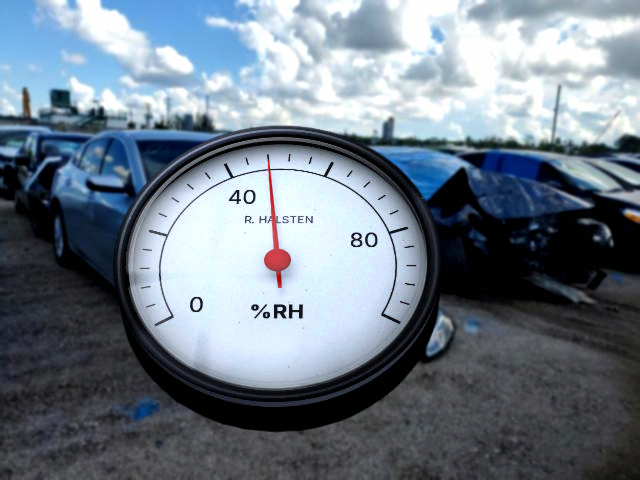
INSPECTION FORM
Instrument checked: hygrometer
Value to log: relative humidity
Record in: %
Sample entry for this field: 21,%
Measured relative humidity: 48,%
